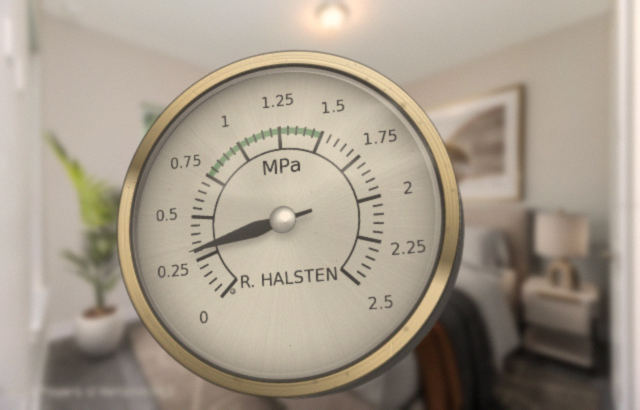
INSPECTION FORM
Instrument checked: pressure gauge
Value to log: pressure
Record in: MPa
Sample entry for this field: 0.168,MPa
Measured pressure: 0.3,MPa
